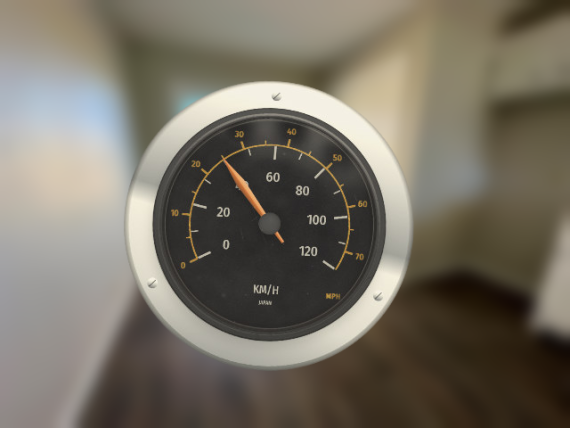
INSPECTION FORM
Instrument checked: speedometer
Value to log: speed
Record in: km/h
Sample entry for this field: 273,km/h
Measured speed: 40,km/h
